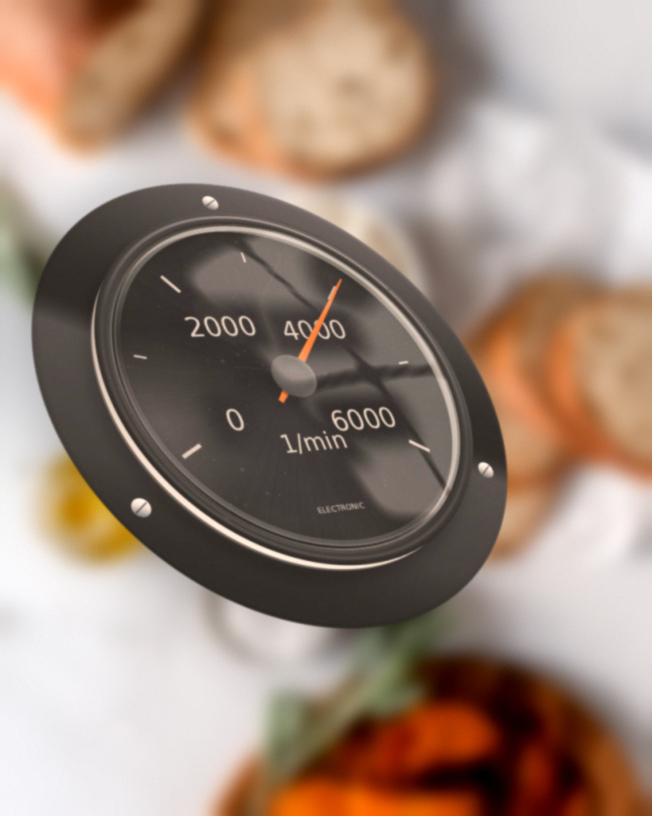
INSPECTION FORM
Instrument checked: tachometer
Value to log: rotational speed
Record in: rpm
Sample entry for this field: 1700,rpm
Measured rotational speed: 4000,rpm
